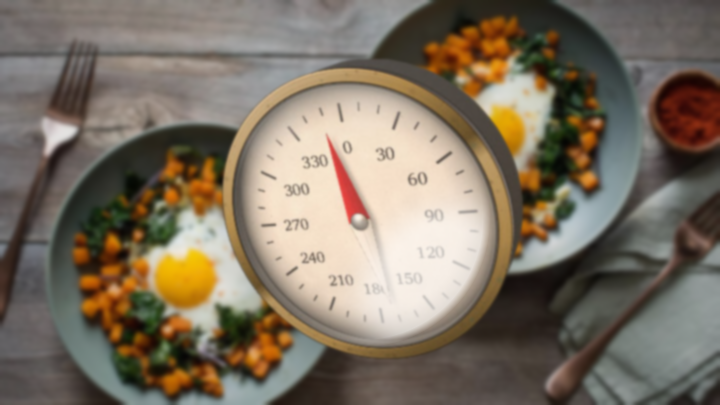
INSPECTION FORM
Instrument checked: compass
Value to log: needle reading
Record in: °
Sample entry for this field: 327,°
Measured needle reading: 350,°
